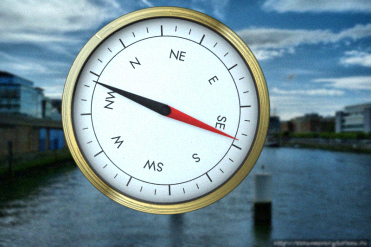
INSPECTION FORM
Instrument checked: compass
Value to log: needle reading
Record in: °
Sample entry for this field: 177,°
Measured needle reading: 145,°
